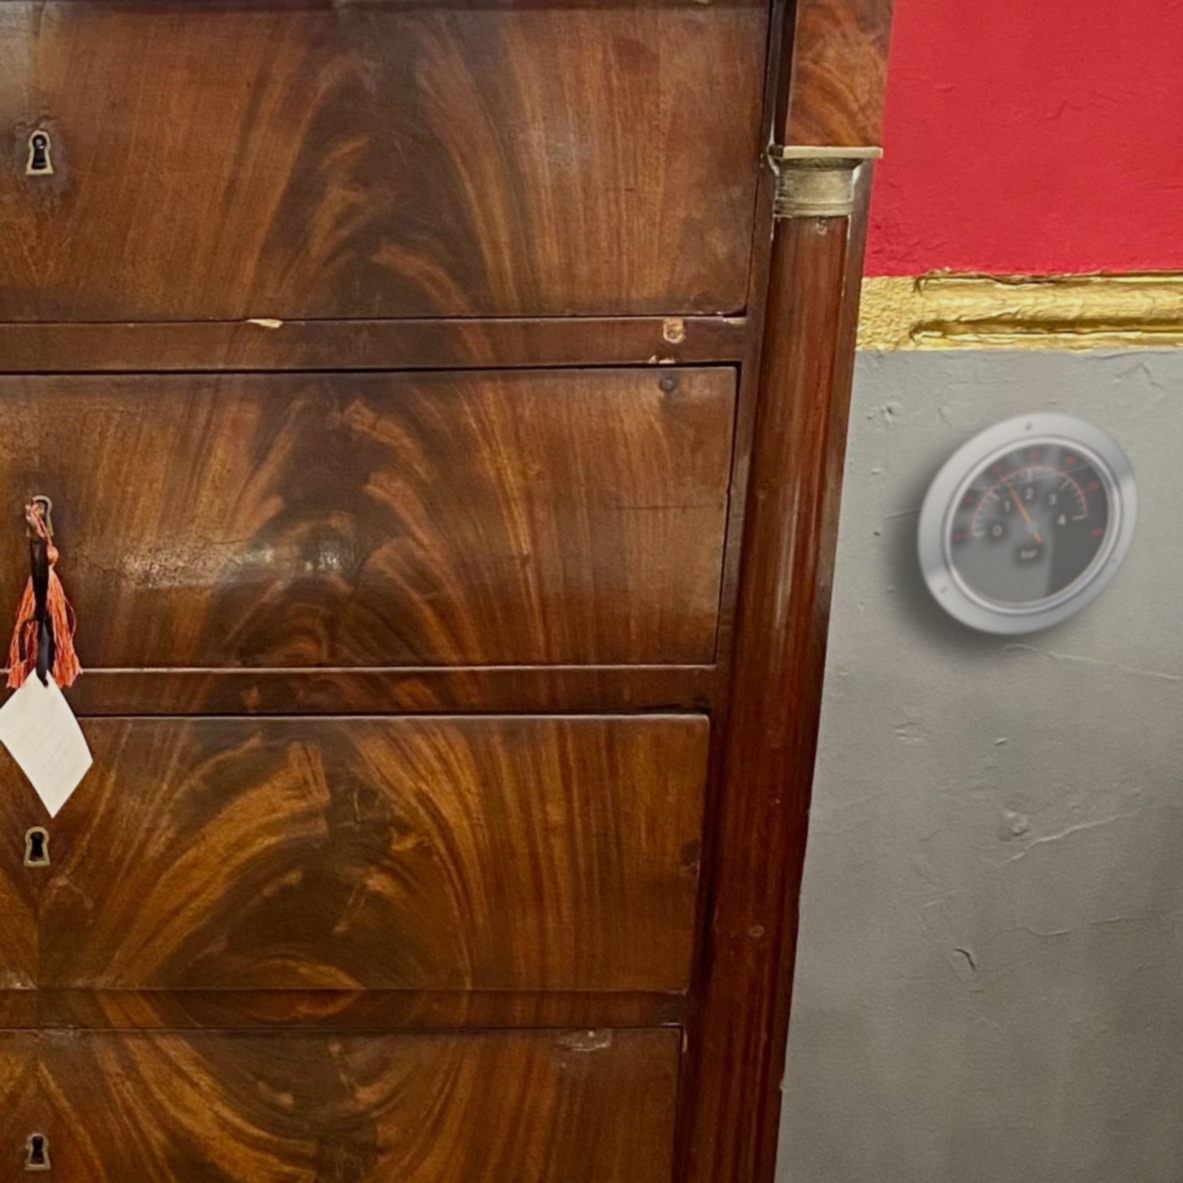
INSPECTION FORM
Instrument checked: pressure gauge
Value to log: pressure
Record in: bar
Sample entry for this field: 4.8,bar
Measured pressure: 1.4,bar
